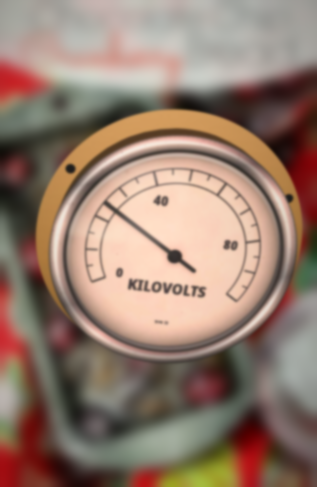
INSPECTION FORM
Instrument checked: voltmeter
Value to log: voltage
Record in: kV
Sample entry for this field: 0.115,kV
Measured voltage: 25,kV
